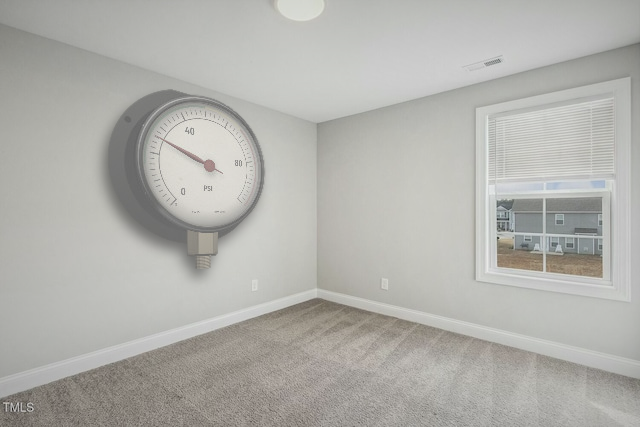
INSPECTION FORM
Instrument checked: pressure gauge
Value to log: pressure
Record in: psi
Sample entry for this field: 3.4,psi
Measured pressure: 26,psi
